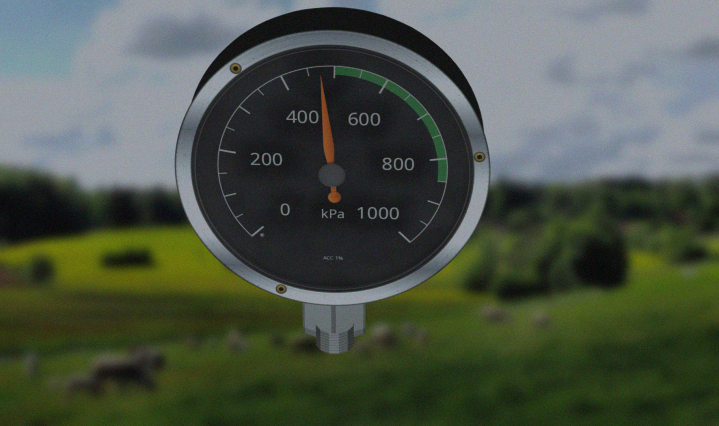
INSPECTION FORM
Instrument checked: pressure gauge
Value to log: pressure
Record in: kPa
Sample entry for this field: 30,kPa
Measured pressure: 475,kPa
